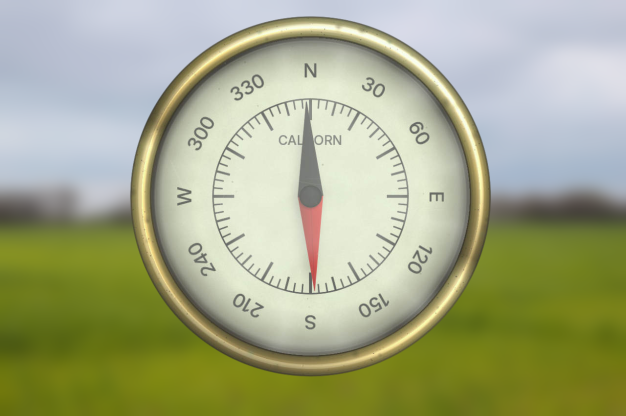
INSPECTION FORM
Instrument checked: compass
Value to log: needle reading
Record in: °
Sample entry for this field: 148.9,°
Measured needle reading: 177.5,°
